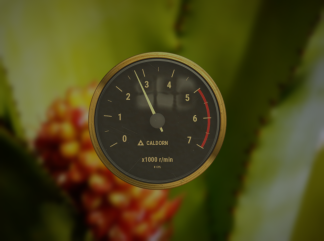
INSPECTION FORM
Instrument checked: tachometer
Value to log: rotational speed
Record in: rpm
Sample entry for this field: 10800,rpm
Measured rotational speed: 2750,rpm
